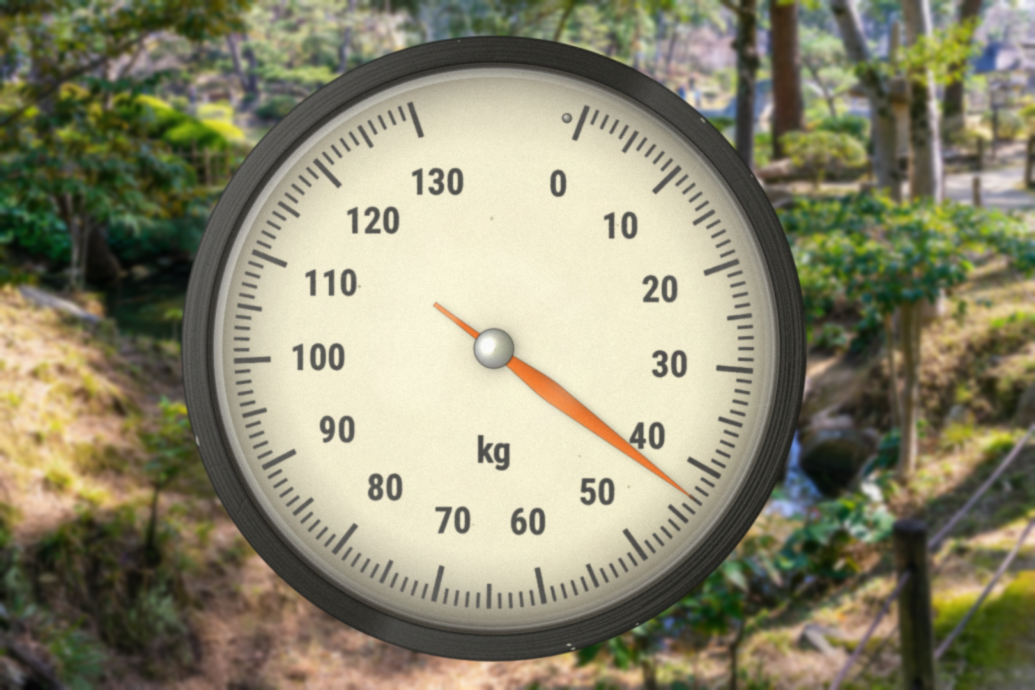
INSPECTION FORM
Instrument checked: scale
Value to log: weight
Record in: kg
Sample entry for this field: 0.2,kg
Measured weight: 43,kg
